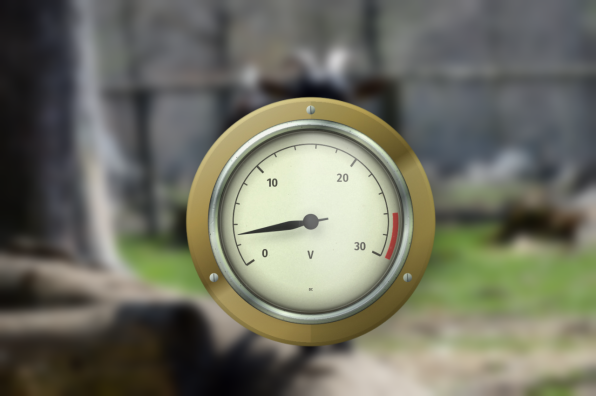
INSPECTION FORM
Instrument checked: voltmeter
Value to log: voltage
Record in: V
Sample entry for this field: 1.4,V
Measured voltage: 3,V
